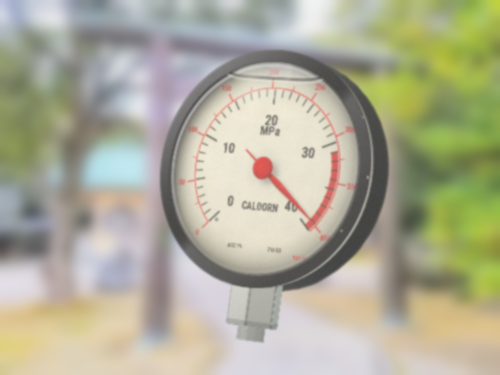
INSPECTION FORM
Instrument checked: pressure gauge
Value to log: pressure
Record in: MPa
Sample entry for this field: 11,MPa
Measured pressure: 39,MPa
